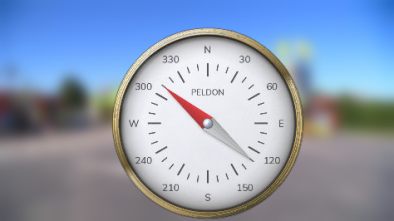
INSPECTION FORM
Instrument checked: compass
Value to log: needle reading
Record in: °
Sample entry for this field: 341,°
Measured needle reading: 310,°
